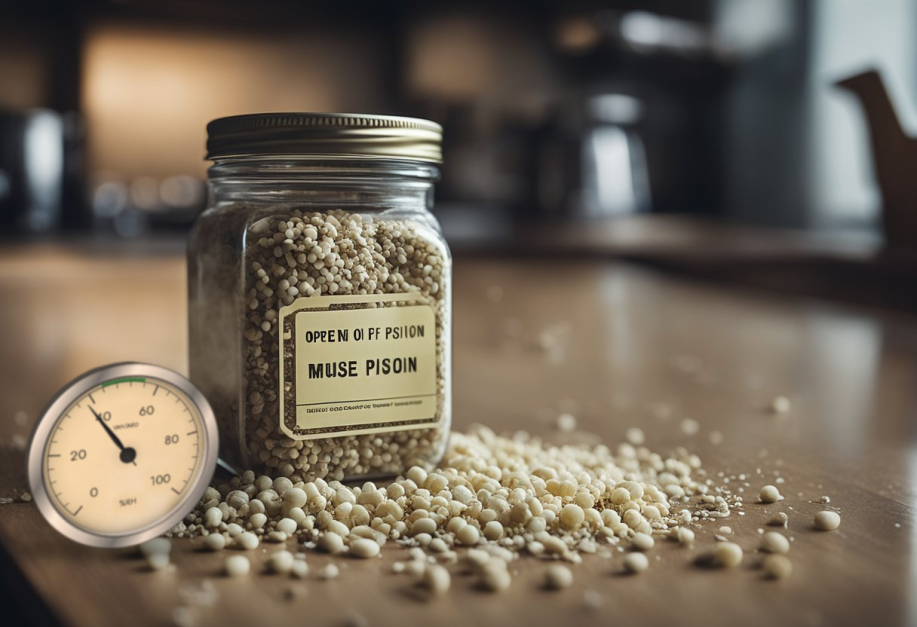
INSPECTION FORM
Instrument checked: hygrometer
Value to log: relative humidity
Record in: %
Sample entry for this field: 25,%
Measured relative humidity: 38,%
